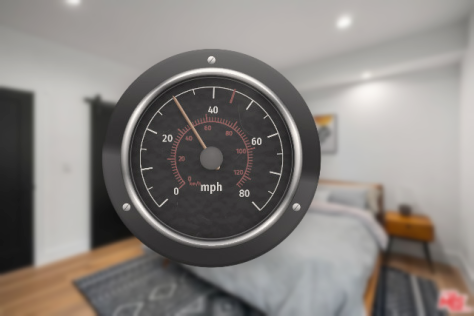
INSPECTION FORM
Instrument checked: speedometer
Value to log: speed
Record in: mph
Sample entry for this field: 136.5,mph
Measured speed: 30,mph
